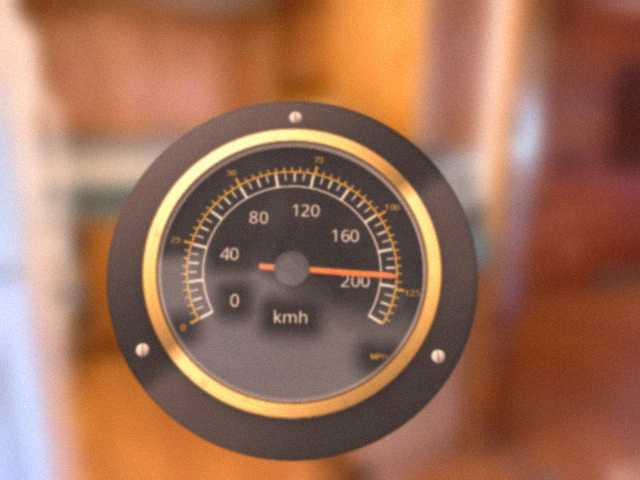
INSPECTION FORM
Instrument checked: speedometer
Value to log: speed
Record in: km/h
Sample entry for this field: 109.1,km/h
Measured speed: 195,km/h
